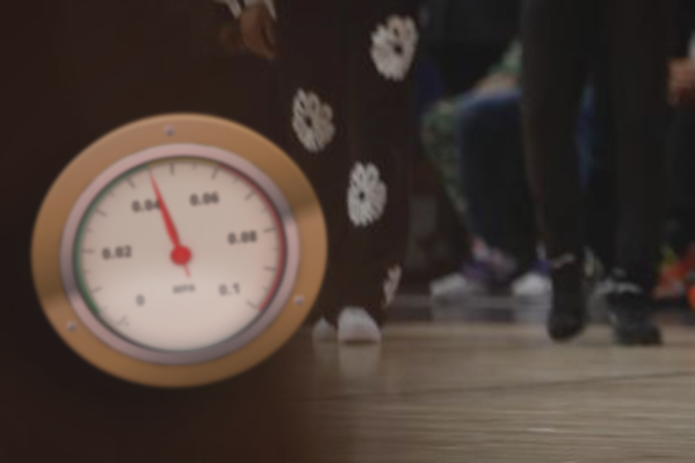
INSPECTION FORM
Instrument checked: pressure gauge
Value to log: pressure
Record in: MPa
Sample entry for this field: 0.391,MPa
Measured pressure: 0.045,MPa
